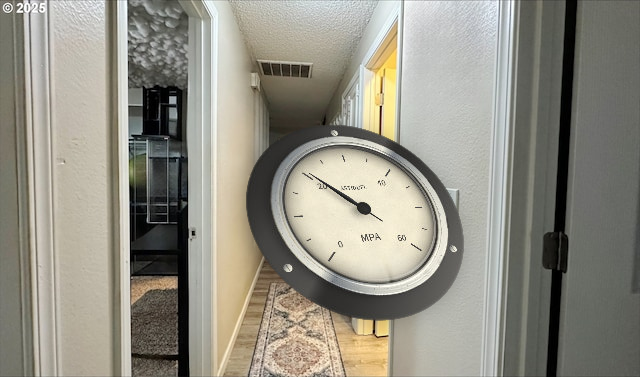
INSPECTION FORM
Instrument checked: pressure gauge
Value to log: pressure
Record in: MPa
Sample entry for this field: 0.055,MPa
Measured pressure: 20,MPa
